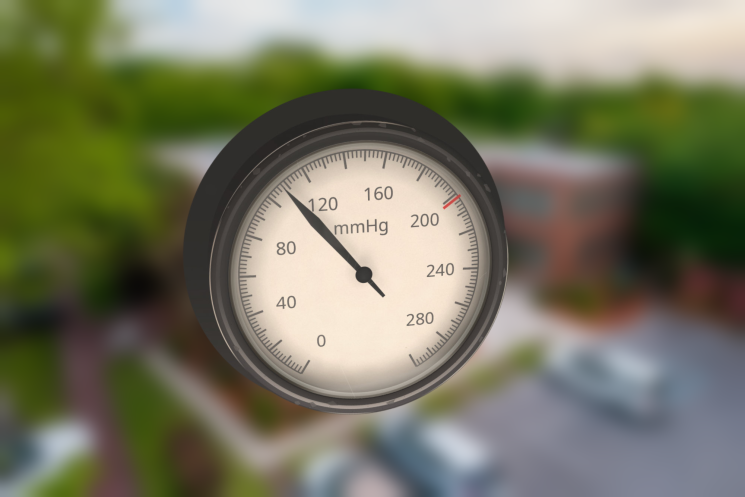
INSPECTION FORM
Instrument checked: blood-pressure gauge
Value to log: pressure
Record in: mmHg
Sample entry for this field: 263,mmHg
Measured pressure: 108,mmHg
